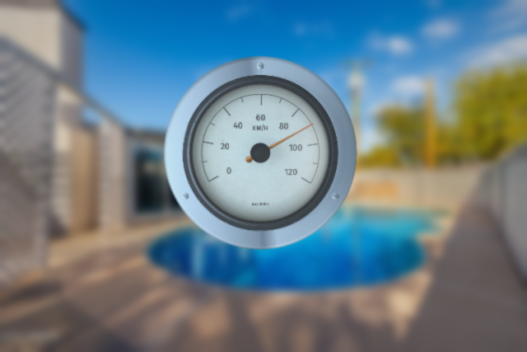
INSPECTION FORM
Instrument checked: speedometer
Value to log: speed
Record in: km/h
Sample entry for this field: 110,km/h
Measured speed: 90,km/h
